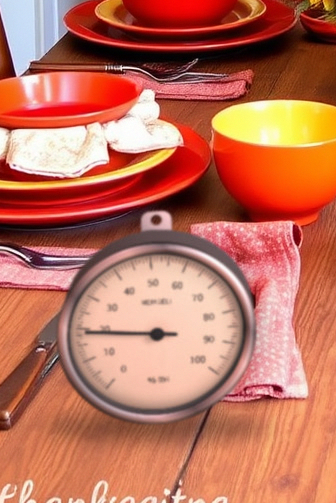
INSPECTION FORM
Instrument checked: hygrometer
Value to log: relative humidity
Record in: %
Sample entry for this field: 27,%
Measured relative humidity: 20,%
